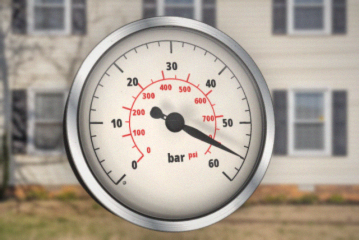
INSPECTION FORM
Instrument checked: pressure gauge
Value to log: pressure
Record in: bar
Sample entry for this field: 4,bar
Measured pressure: 56,bar
